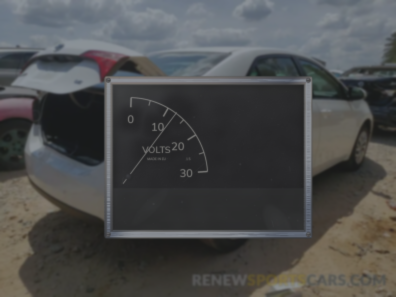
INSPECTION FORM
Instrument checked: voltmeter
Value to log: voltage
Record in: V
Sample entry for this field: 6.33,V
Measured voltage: 12.5,V
